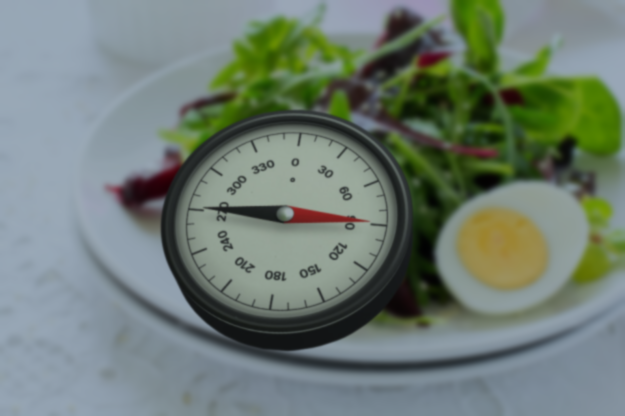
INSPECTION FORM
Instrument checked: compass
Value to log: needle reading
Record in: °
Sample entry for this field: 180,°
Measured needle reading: 90,°
